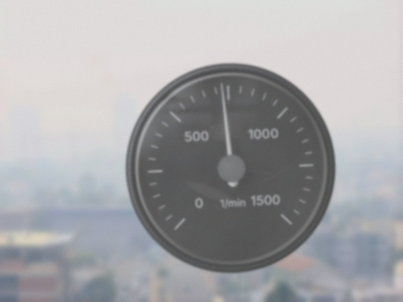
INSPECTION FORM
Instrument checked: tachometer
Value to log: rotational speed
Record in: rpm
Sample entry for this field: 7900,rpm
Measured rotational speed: 725,rpm
